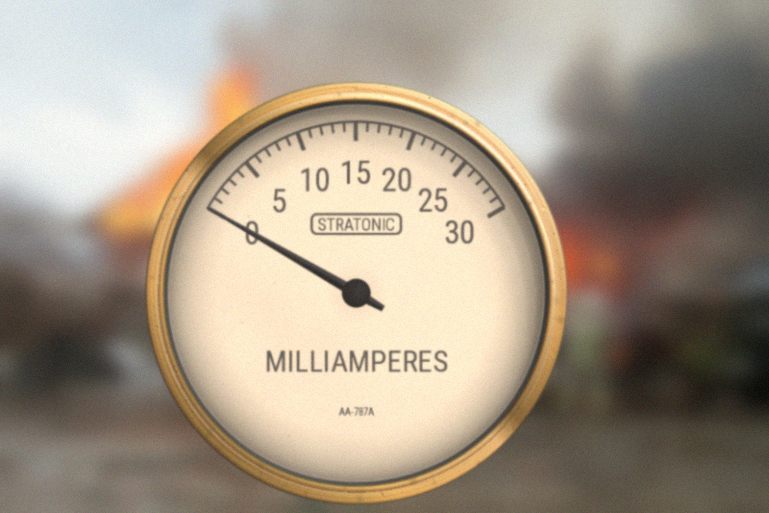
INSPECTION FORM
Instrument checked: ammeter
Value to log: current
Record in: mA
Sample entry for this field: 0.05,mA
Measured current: 0,mA
